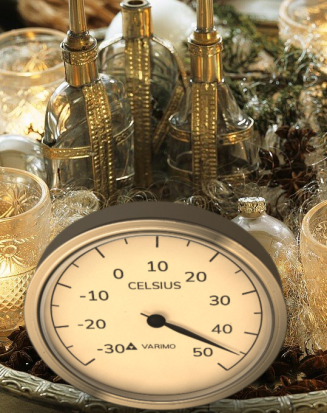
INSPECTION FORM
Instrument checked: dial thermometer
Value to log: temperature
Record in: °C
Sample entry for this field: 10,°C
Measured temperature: 45,°C
